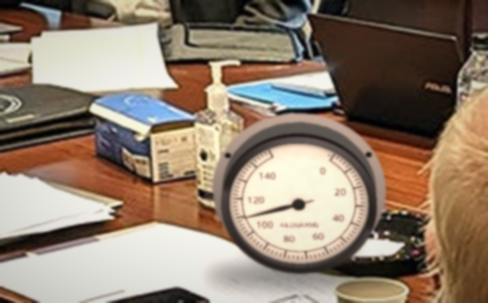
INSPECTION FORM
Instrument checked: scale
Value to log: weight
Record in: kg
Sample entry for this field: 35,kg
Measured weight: 110,kg
